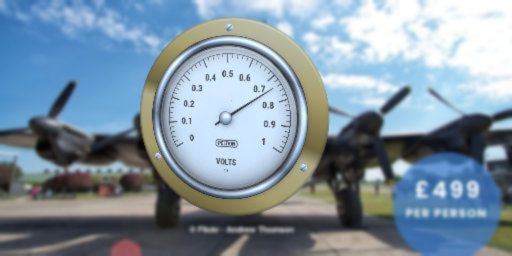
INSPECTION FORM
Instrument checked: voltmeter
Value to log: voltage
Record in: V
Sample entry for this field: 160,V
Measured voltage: 0.74,V
